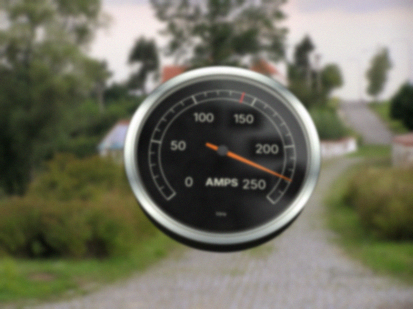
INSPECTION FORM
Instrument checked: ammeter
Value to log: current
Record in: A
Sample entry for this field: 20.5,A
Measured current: 230,A
